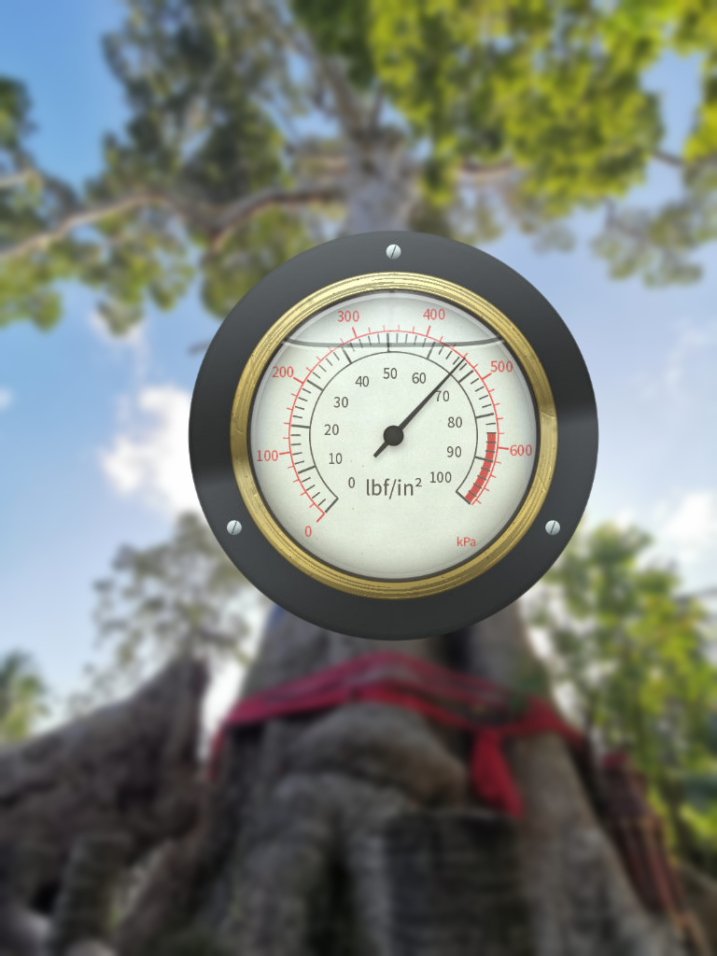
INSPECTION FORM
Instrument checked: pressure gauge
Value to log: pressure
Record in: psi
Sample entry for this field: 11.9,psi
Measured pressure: 67,psi
